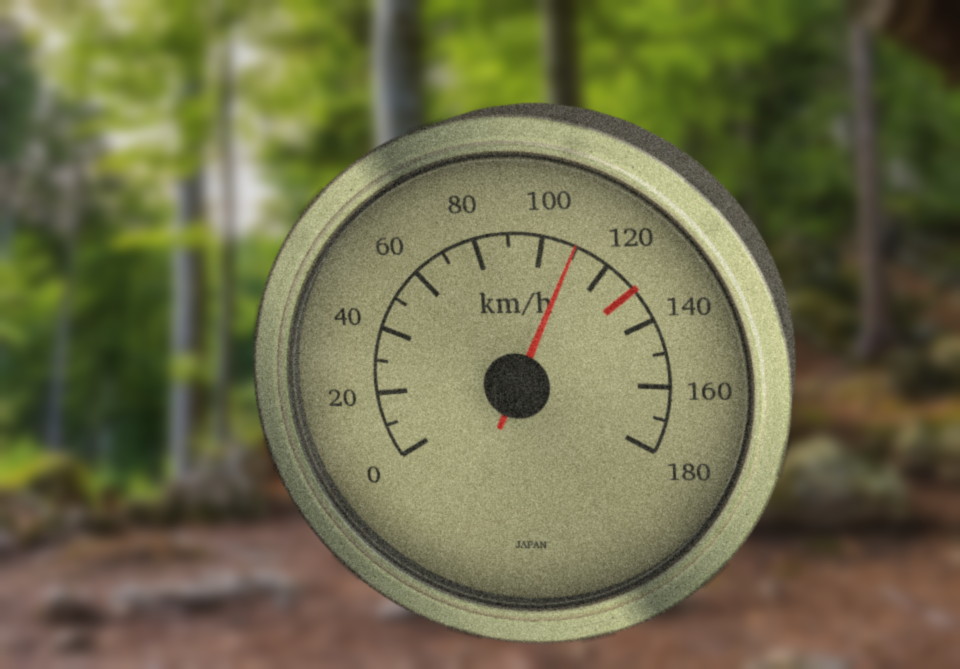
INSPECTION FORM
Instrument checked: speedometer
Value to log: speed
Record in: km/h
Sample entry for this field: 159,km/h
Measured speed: 110,km/h
